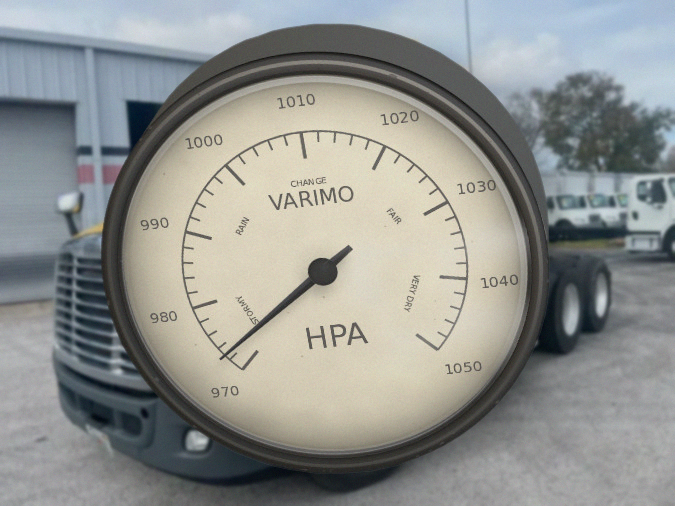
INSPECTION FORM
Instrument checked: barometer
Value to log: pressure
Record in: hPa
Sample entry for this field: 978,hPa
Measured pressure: 973,hPa
